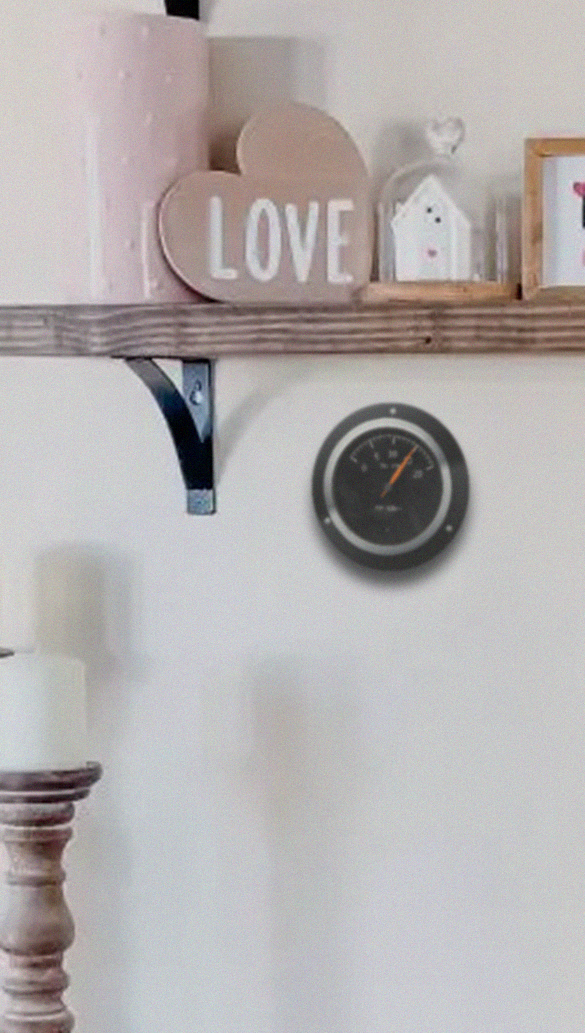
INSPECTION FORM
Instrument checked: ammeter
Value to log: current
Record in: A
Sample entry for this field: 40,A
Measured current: 15,A
